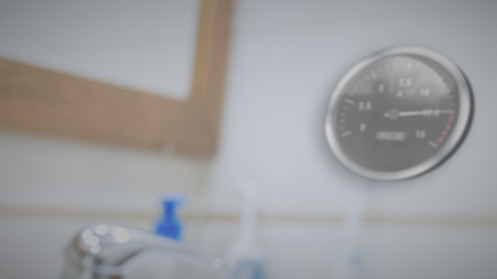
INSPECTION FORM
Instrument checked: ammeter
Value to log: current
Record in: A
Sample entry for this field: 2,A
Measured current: 12.5,A
